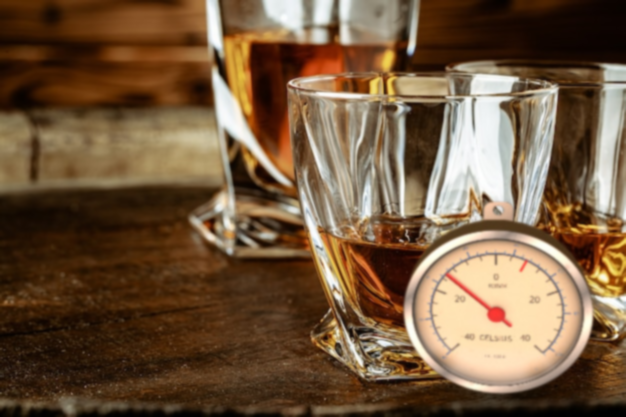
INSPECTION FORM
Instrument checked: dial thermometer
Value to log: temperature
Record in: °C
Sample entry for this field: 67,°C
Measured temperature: -14,°C
